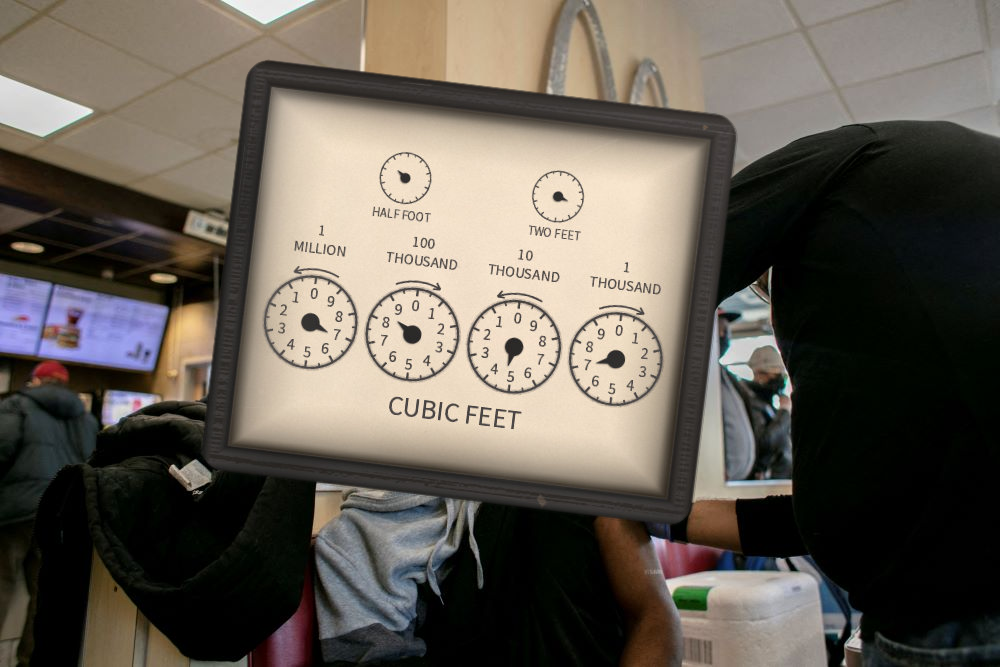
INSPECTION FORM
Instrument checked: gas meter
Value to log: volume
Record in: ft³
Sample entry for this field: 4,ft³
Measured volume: 684700,ft³
